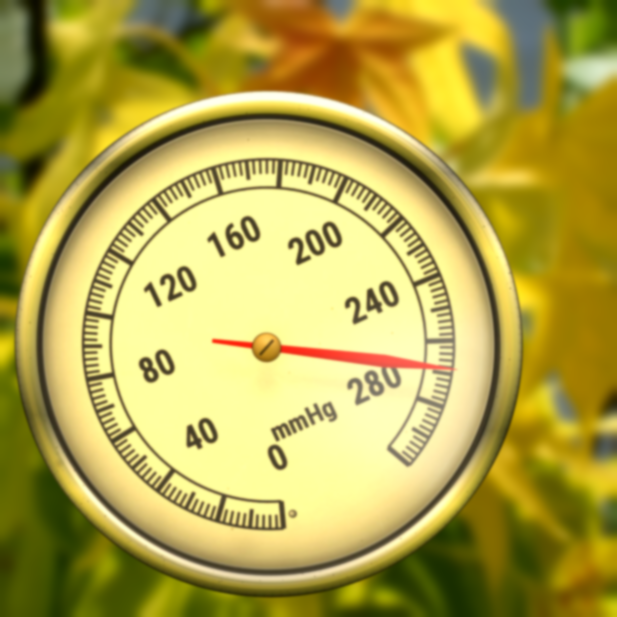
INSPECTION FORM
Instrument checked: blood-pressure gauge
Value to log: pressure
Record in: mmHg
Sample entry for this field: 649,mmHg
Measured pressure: 268,mmHg
